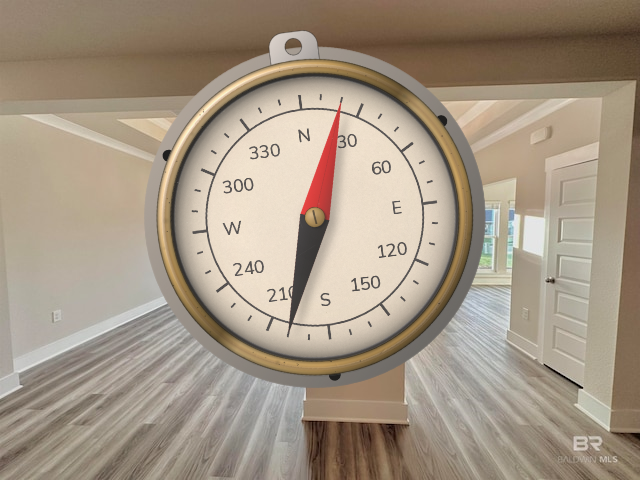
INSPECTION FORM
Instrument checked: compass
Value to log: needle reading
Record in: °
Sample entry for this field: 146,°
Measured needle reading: 20,°
